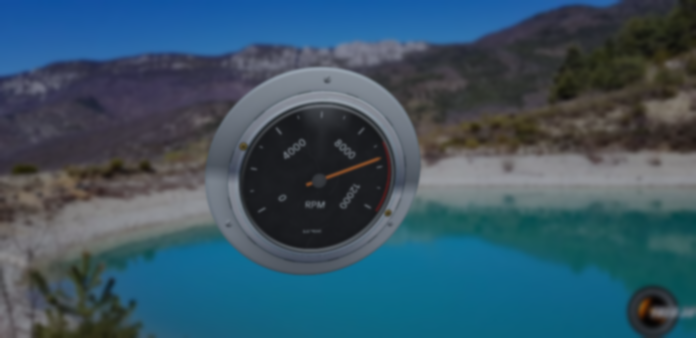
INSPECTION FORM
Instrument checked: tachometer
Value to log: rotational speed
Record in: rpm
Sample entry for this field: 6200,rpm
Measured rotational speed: 9500,rpm
